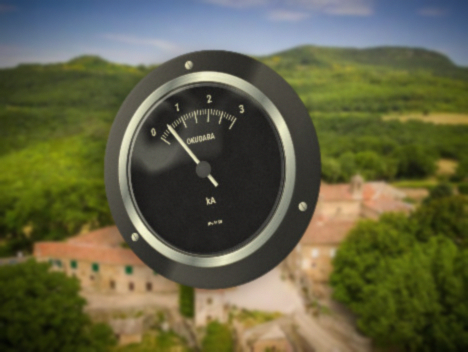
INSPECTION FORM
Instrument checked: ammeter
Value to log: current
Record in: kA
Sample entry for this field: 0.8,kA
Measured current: 0.5,kA
